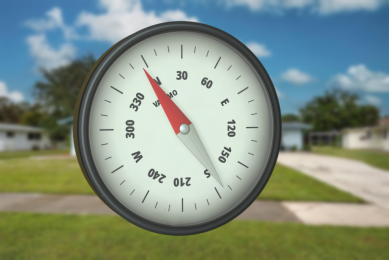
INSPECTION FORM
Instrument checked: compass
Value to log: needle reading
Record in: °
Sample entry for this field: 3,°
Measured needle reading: 355,°
